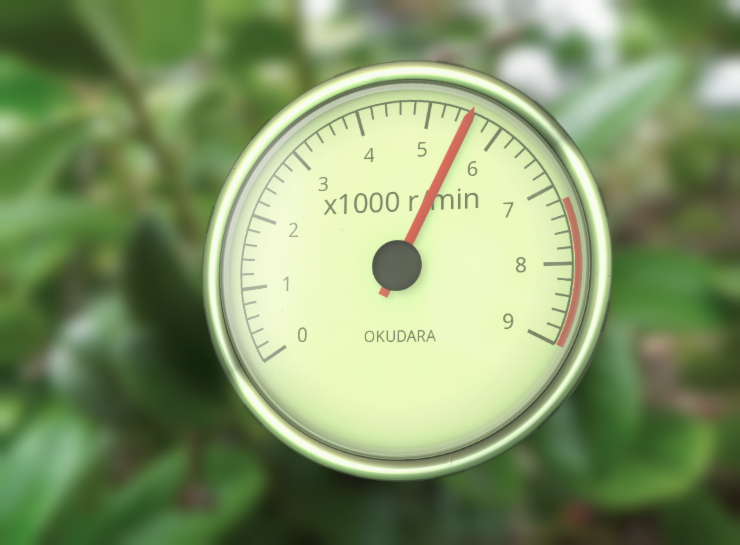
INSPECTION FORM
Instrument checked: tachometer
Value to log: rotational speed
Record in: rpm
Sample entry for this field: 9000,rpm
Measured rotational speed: 5600,rpm
